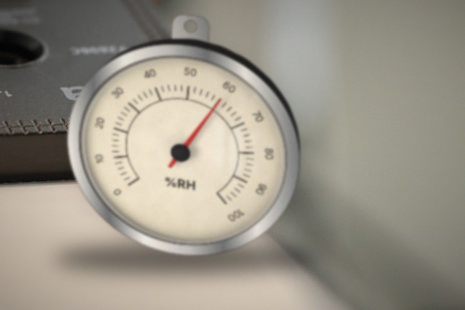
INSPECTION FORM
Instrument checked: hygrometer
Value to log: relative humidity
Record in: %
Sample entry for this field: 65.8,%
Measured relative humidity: 60,%
